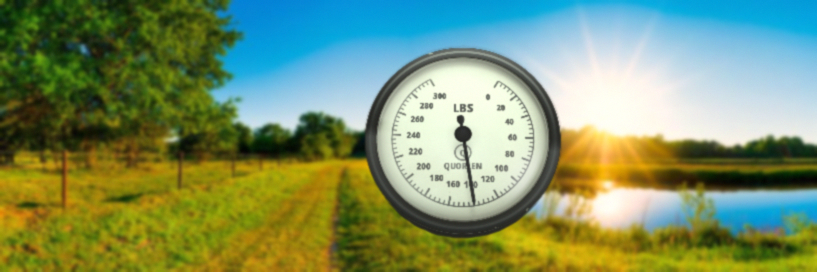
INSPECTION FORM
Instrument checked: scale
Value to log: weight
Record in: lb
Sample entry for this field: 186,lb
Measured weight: 140,lb
